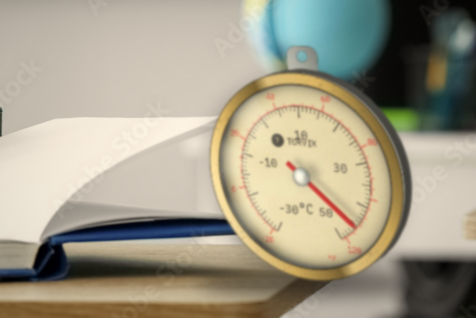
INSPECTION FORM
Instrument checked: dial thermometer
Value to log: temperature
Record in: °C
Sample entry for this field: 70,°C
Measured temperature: 45,°C
